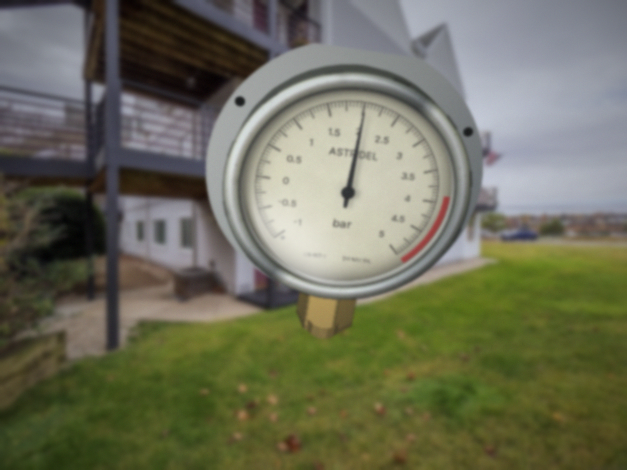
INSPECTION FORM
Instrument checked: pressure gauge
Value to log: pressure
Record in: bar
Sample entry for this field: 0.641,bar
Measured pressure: 2,bar
